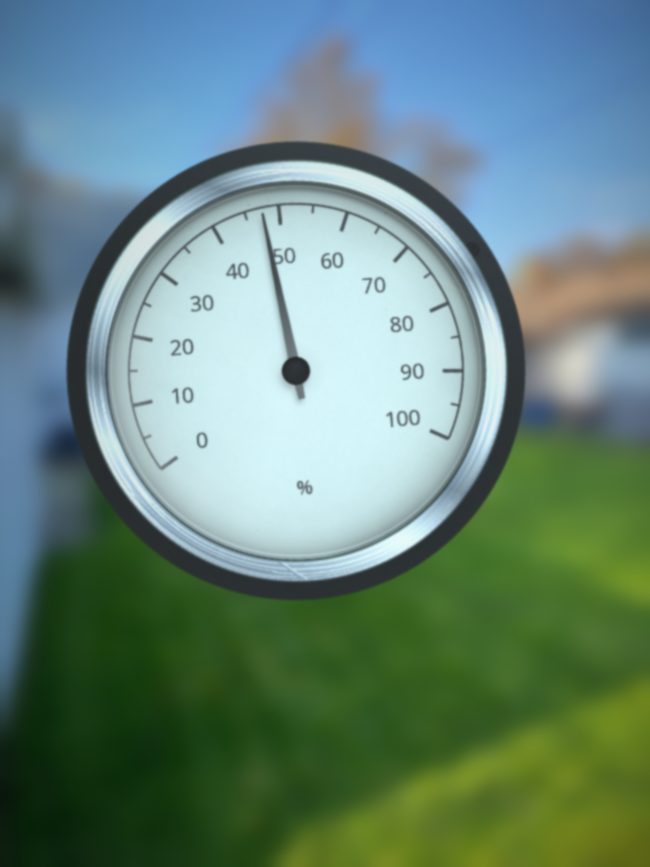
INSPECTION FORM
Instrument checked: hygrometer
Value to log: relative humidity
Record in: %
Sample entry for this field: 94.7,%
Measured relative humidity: 47.5,%
